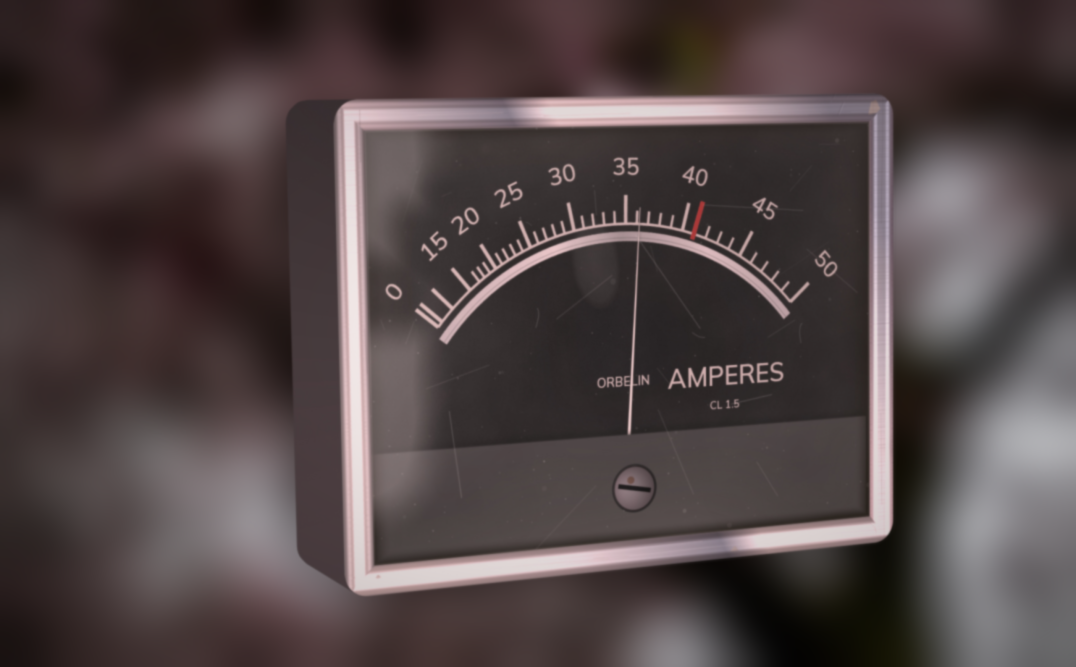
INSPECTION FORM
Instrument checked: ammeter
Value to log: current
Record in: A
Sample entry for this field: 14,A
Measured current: 36,A
